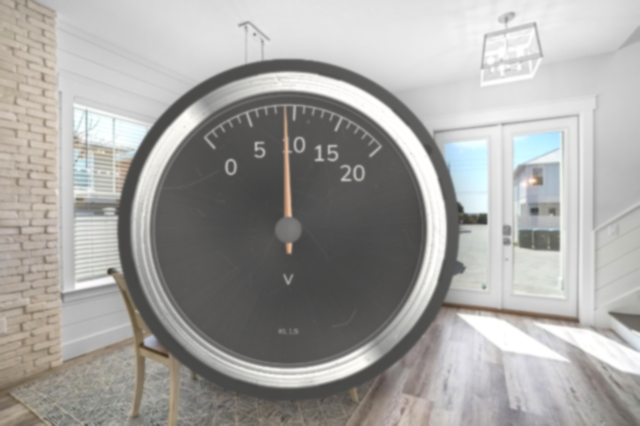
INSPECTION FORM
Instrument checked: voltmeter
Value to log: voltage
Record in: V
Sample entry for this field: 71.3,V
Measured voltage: 9,V
